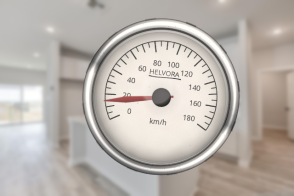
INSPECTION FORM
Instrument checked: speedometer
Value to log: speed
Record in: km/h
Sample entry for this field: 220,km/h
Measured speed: 15,km/h
